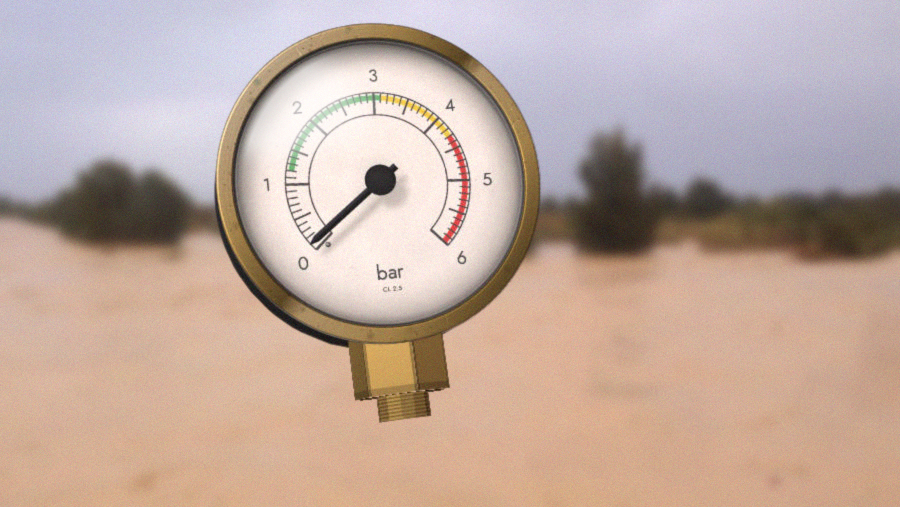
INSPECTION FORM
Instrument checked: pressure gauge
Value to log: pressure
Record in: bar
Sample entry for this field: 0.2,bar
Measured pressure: 0.1,bar
